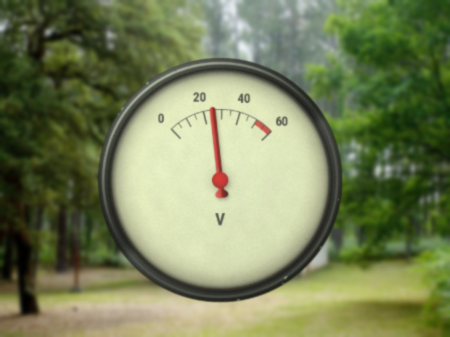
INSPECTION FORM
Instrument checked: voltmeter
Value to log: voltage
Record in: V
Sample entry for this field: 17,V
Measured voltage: 25,V
